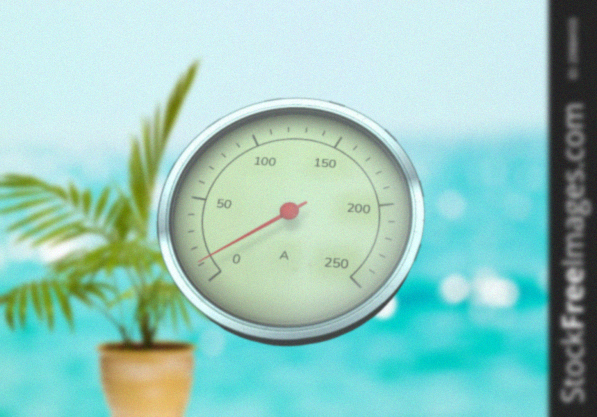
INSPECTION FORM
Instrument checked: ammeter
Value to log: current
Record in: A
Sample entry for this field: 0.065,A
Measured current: 10,A
